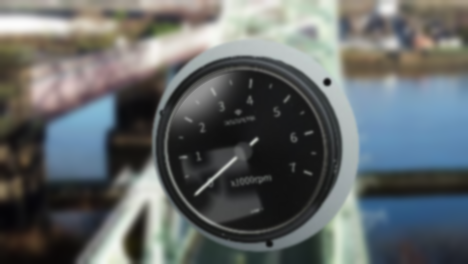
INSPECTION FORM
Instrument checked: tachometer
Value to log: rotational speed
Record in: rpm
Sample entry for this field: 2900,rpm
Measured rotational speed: 0,rpm
